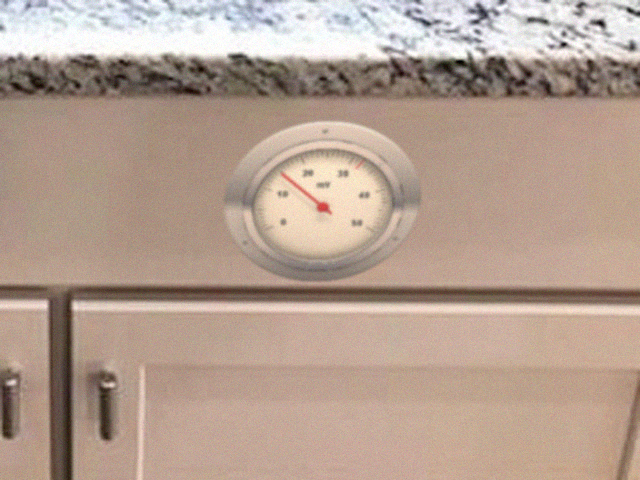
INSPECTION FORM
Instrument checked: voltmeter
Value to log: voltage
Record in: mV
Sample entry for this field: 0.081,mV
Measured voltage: 15,mV
